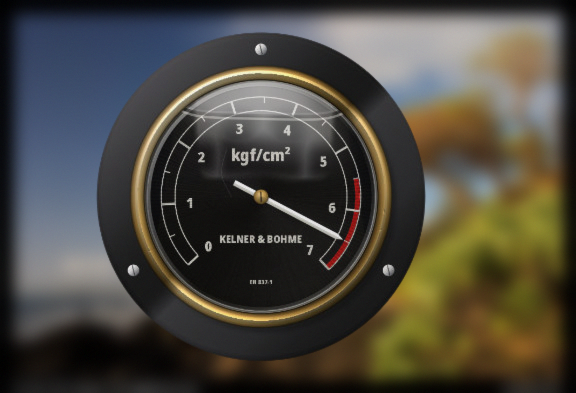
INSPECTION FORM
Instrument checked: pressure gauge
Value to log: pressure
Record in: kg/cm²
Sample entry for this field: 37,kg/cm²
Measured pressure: 6.5,kg/cm²
